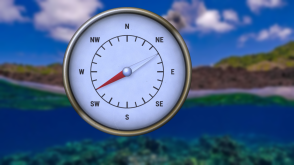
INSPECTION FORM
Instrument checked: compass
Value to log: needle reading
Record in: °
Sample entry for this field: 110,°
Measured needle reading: 240,°
